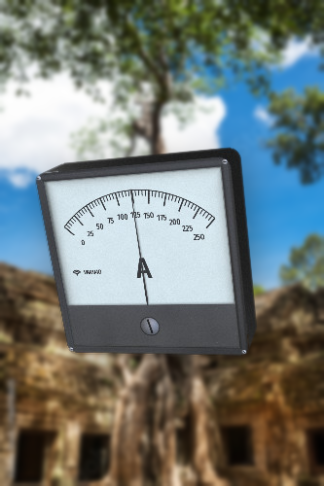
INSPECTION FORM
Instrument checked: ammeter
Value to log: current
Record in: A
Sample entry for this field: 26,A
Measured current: 125,A
